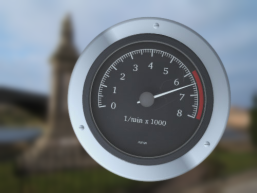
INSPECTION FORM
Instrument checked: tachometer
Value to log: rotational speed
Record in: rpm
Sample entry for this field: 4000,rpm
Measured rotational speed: 6500,rpm
